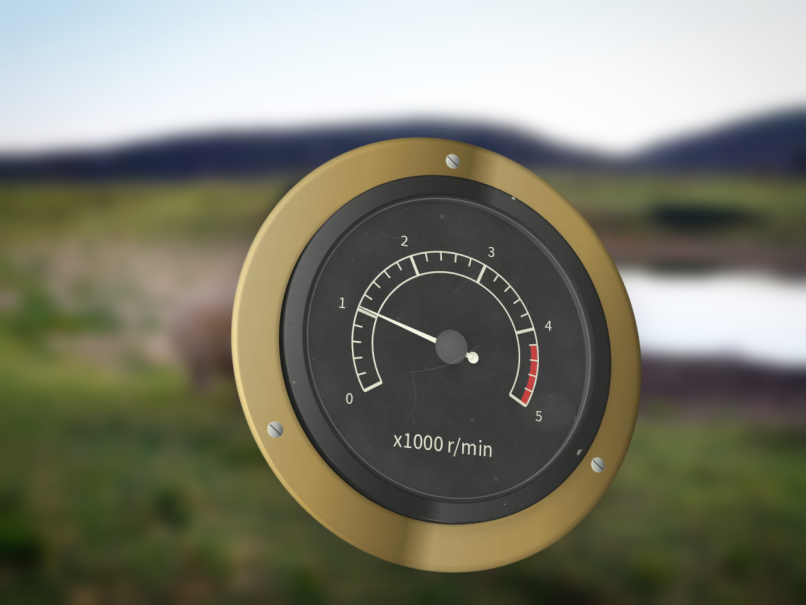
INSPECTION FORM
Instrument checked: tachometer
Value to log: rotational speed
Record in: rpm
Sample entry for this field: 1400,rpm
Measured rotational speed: 1000,rpm
